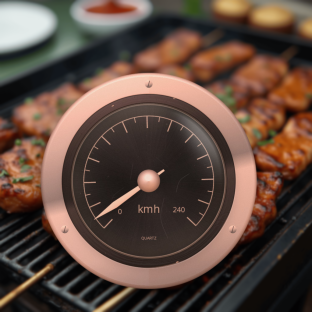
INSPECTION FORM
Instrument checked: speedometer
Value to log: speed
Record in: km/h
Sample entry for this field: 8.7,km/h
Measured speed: 10,km/h
